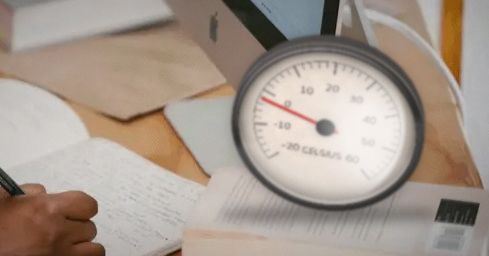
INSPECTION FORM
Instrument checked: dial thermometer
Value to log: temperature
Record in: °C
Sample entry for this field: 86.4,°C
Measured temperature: -2,°C
